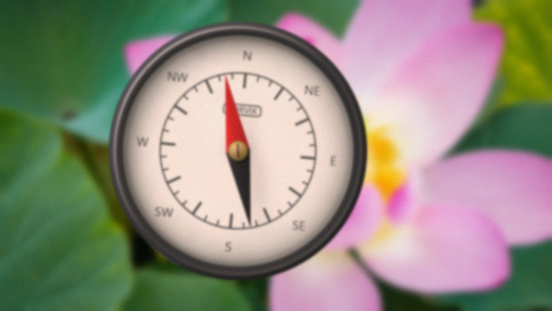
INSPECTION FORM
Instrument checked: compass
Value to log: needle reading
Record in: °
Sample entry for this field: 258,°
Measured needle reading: 345,°
